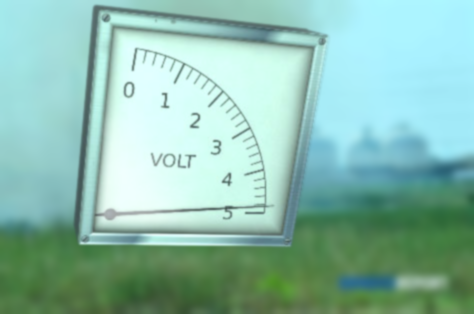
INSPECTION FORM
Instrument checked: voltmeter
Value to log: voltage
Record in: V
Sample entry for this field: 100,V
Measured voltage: 4.8,V
